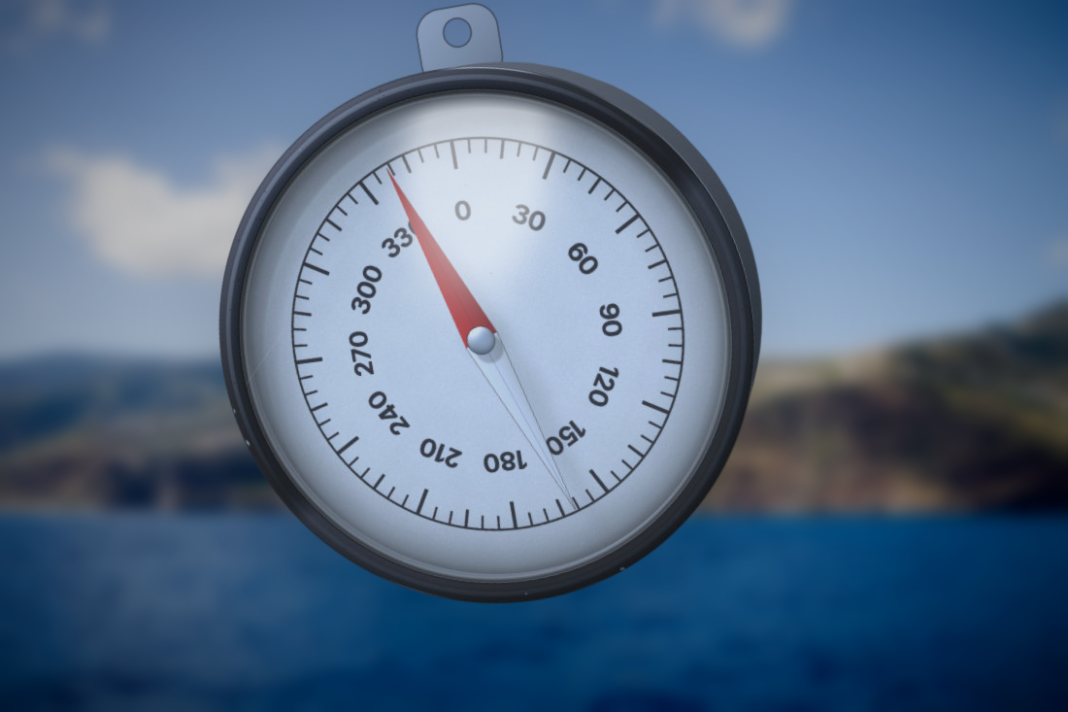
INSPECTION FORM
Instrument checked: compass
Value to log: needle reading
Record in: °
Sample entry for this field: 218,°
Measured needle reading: 340,°
